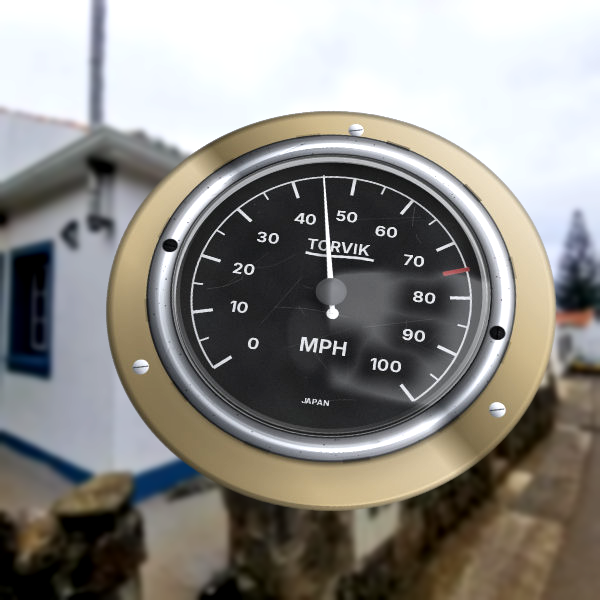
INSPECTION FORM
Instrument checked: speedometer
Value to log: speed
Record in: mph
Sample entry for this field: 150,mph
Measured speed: 45,mph
